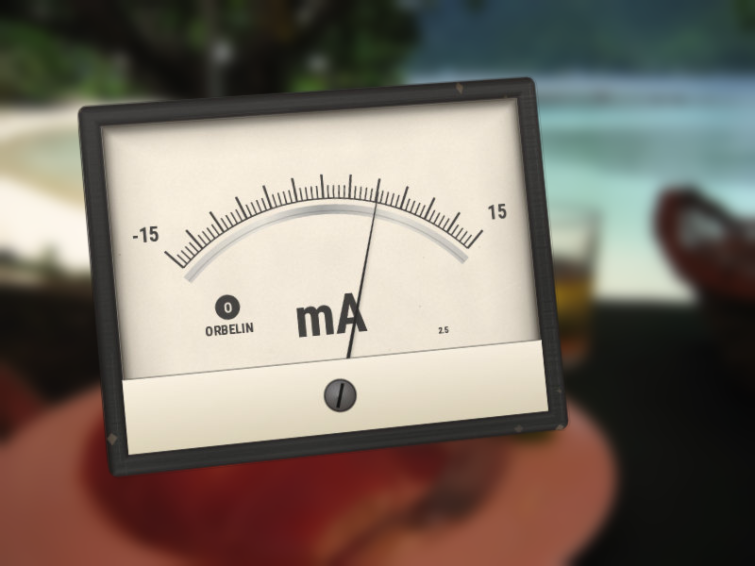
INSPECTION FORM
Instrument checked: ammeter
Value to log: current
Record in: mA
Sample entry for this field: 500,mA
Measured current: 5,mA
